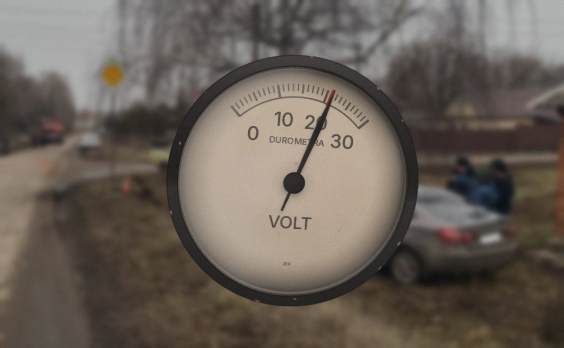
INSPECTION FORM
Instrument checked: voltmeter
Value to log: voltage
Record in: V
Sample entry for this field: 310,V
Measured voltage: 21,V
